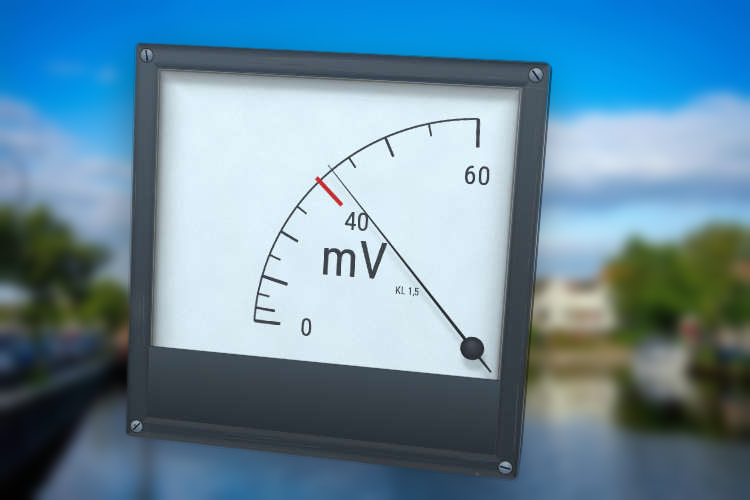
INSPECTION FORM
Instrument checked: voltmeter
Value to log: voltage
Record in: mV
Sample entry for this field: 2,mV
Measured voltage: 42.5,mV
